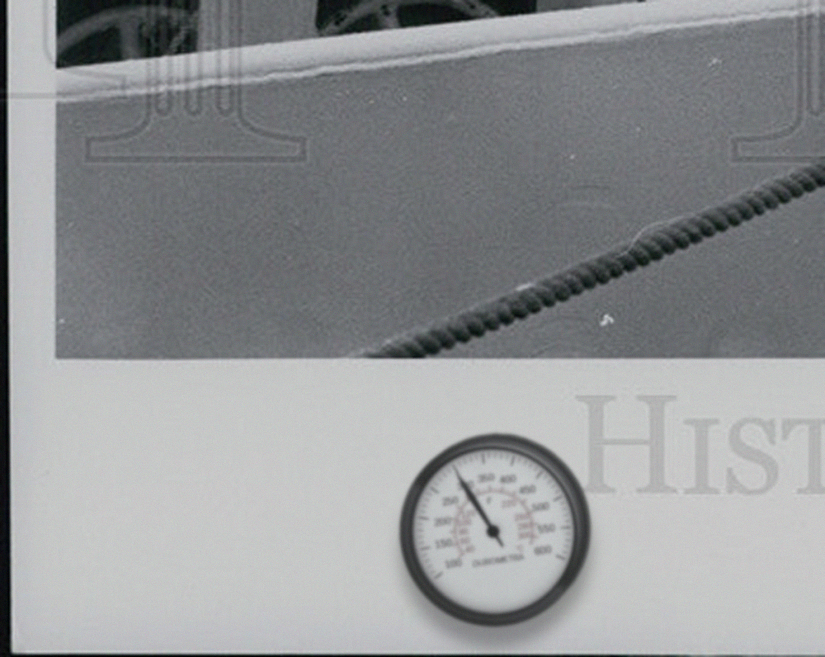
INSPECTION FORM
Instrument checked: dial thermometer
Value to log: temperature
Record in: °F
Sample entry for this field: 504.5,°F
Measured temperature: 300,°F
